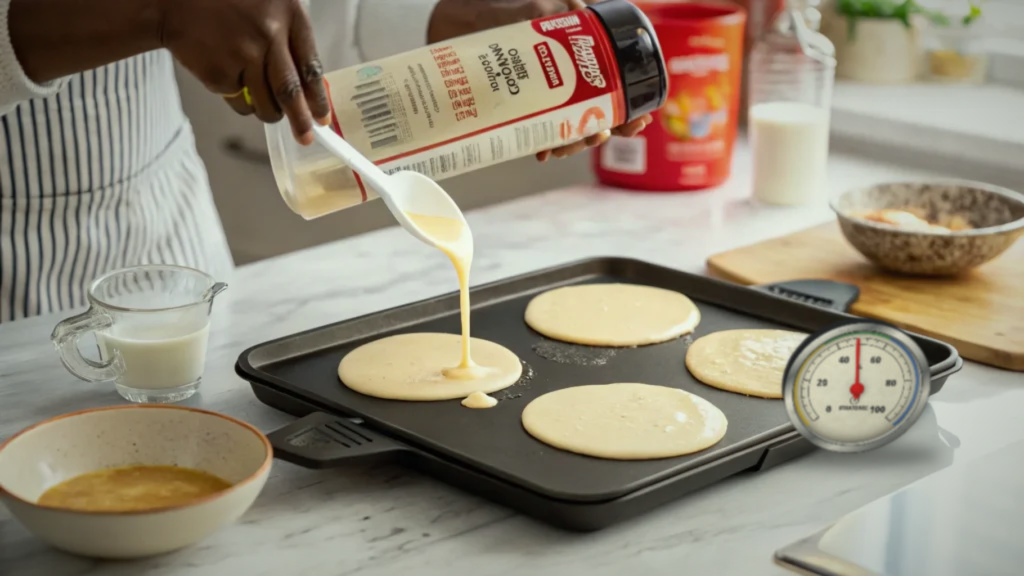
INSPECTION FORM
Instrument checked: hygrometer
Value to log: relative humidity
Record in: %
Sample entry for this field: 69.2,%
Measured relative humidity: 48,%
